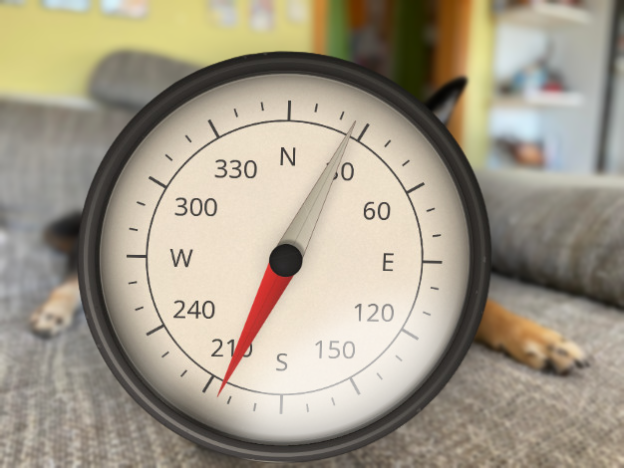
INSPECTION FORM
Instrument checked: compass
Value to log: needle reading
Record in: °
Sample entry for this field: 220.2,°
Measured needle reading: 205,°
